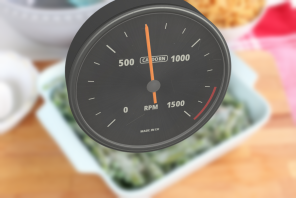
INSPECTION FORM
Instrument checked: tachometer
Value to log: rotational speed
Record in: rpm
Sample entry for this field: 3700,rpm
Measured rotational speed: 700,rpm
